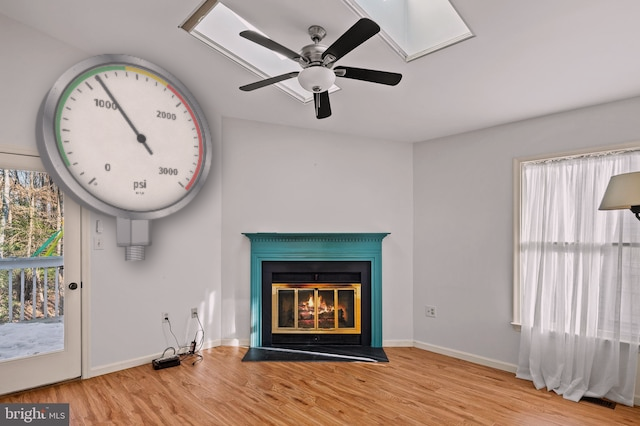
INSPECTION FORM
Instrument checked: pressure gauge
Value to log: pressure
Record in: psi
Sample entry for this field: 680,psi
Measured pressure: 1100,psi
